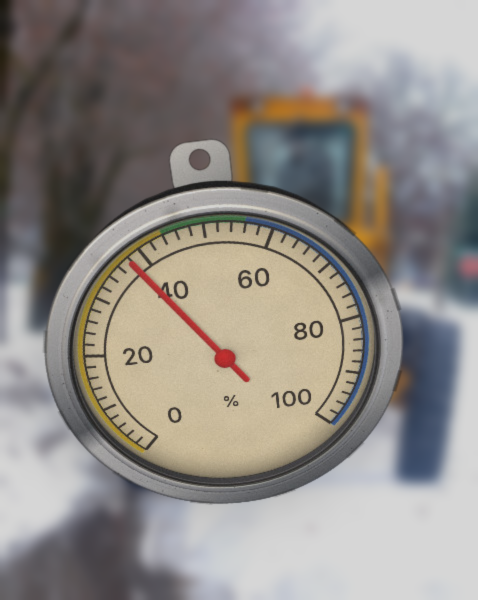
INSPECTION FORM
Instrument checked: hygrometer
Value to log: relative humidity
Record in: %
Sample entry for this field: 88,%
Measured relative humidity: 38,%
